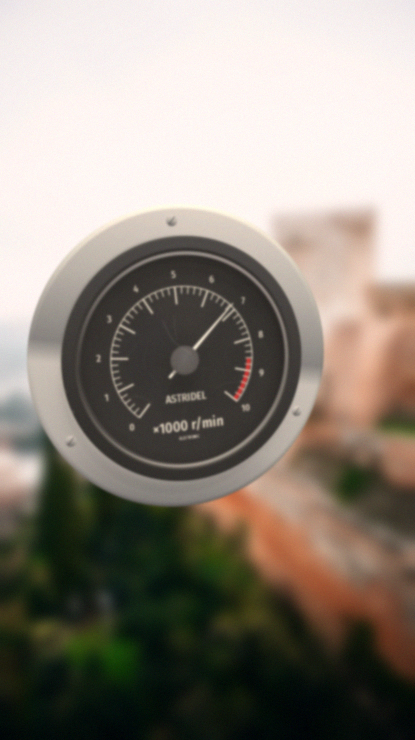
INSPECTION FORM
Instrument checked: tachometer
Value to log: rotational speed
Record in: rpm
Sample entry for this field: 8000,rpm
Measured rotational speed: 6800,rpm
